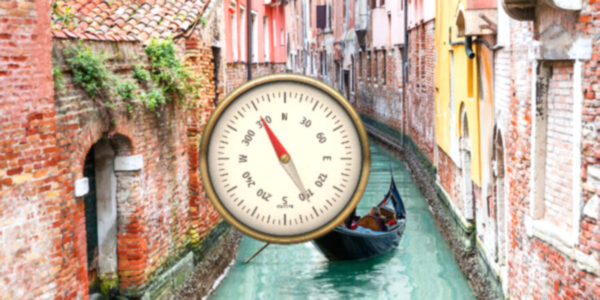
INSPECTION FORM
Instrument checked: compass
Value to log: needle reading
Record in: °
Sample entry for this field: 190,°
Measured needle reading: 330,°
